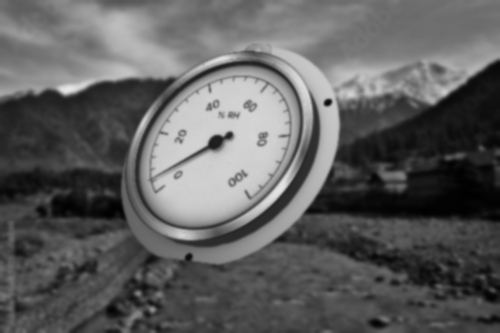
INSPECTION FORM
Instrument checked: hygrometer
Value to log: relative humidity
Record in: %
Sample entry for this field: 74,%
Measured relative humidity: 4,%
